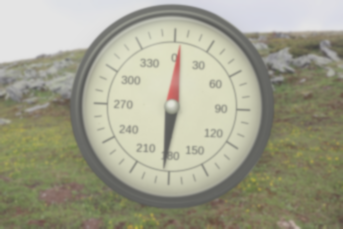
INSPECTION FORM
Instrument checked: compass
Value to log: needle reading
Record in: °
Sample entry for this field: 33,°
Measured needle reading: 5,°
